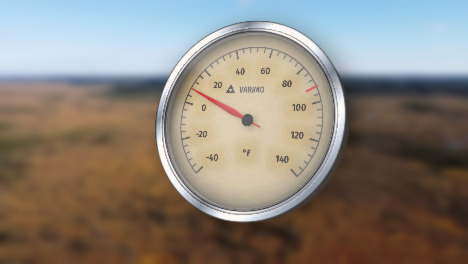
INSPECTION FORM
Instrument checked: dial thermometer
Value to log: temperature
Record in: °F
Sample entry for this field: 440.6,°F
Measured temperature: 8,°F
